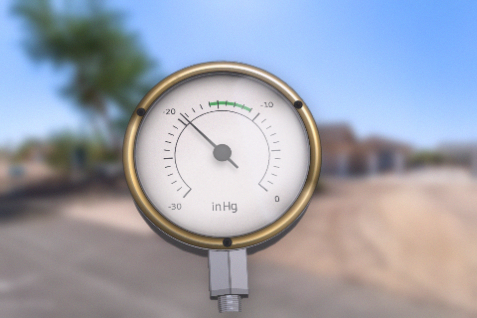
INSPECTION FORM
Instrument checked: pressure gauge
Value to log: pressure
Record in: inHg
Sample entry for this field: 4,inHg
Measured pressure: -19.5,inHg
